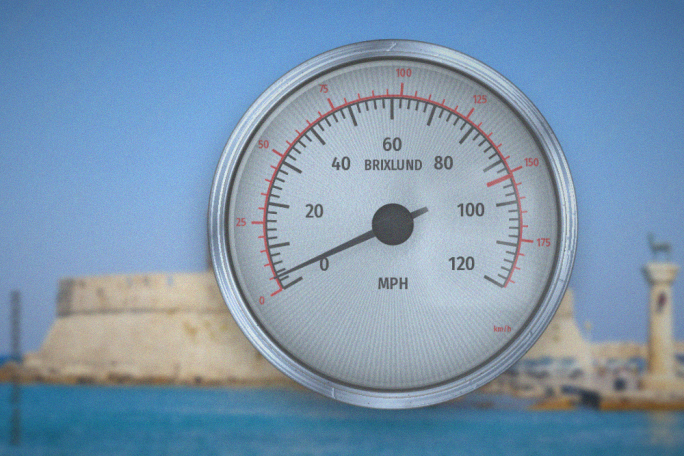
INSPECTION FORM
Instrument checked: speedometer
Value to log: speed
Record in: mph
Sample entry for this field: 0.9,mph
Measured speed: 3,mph
